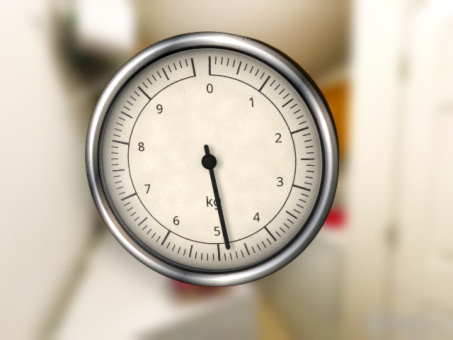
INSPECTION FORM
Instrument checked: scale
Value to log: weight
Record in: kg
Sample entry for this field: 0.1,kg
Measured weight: 4.8,kg
